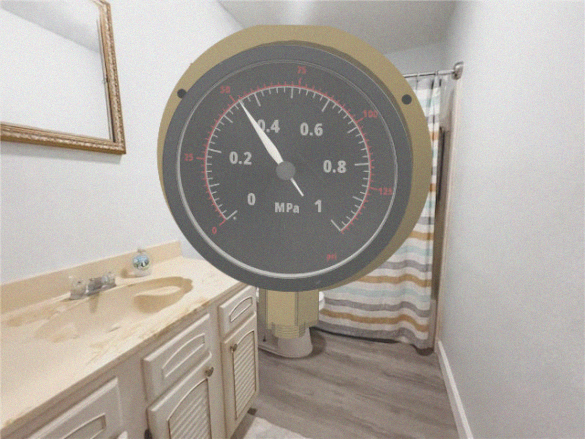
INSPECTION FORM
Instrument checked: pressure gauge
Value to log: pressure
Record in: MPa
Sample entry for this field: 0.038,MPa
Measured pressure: 0.36,MPa
